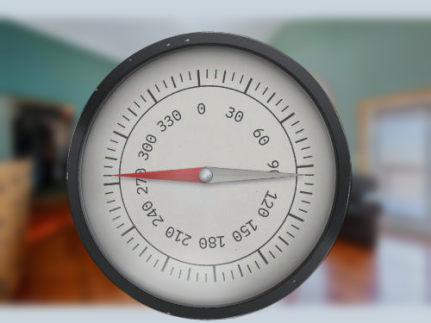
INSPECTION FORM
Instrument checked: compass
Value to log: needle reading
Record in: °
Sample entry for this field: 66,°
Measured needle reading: 275,°
